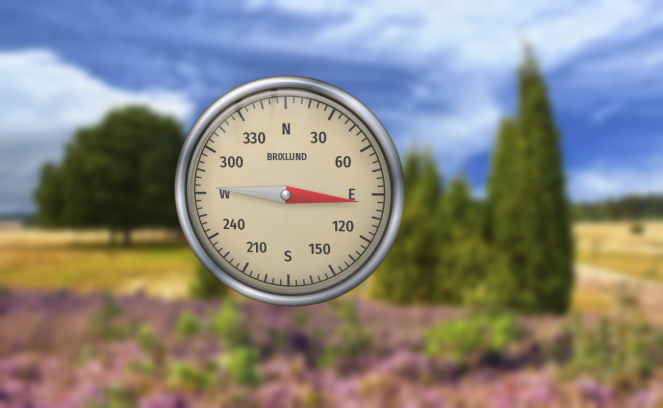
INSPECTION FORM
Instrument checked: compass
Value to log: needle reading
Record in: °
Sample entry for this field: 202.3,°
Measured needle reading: 95,°
